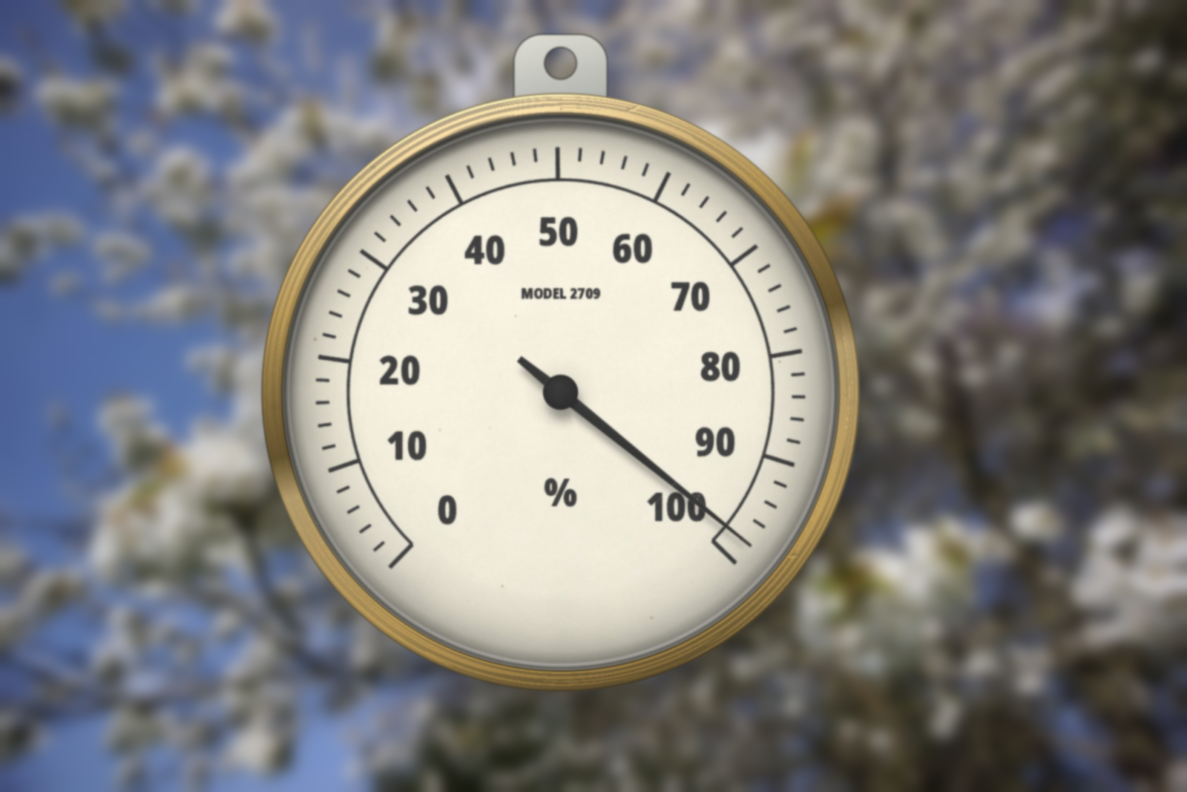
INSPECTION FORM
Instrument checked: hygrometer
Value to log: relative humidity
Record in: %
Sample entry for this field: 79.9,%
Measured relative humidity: 98,%
